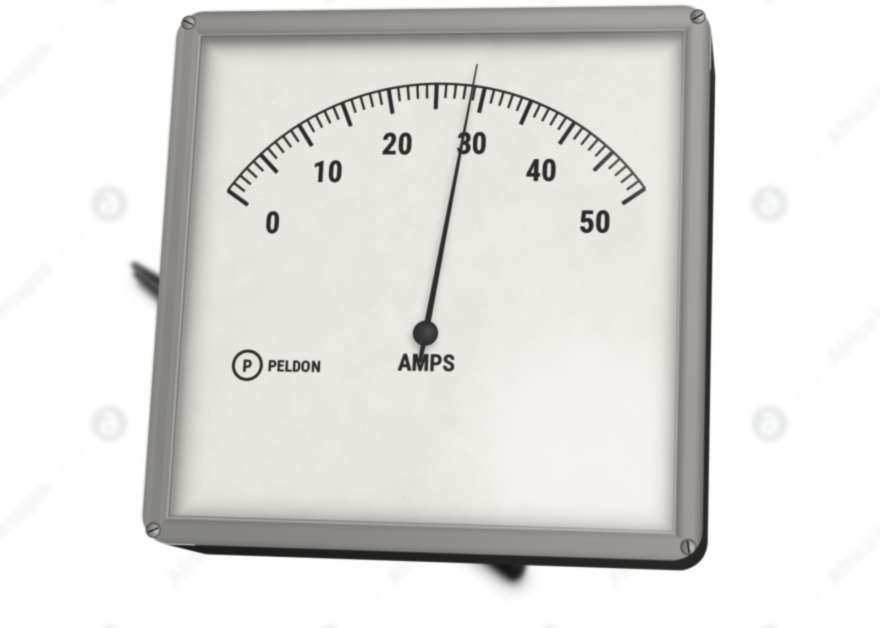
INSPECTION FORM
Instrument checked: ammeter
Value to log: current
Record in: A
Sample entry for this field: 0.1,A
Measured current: 29,A
